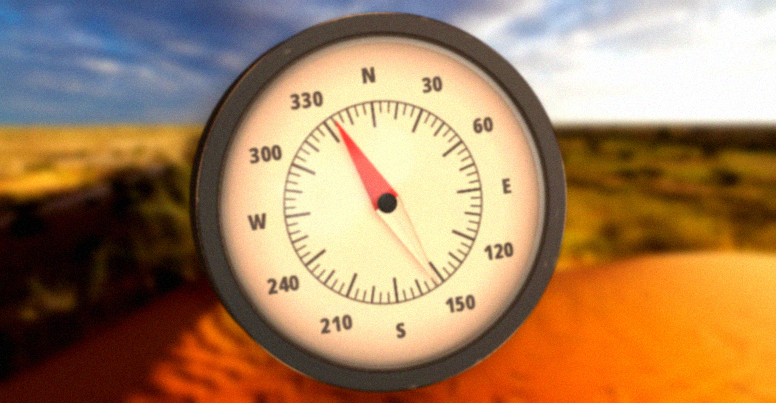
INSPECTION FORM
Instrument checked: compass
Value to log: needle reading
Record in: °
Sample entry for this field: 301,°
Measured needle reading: 335,°
